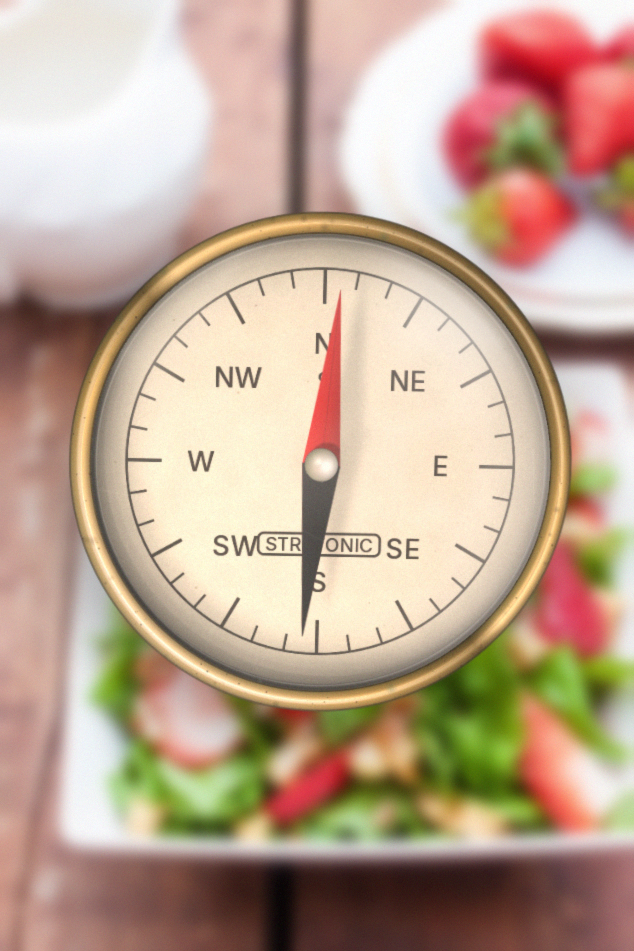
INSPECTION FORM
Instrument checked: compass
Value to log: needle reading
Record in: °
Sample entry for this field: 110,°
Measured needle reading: 5,°
